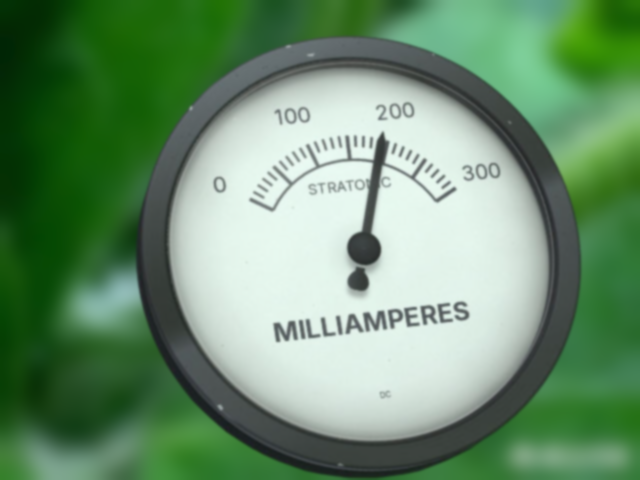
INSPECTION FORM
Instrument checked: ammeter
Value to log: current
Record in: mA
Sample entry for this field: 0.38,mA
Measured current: 190,mA
